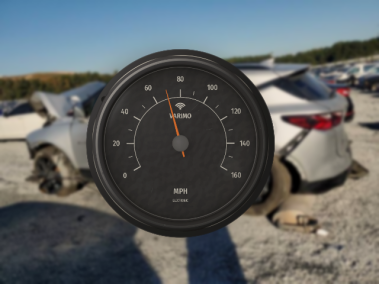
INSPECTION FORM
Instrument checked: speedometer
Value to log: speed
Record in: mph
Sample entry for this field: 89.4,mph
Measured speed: 70,mph
